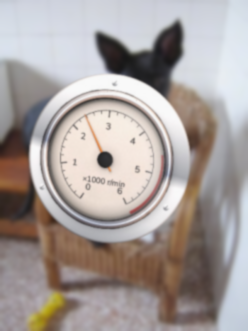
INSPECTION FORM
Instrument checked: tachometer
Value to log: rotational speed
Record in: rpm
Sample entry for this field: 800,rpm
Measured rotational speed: 2400,rpm
